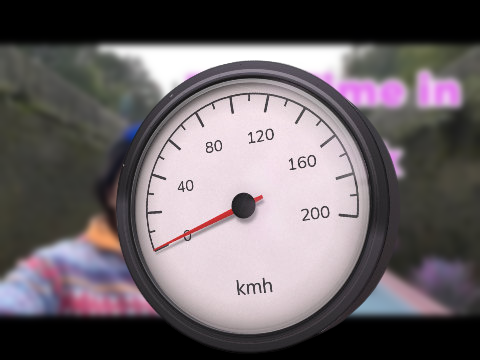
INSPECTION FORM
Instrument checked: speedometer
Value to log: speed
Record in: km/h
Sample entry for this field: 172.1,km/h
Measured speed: 0,km/h
